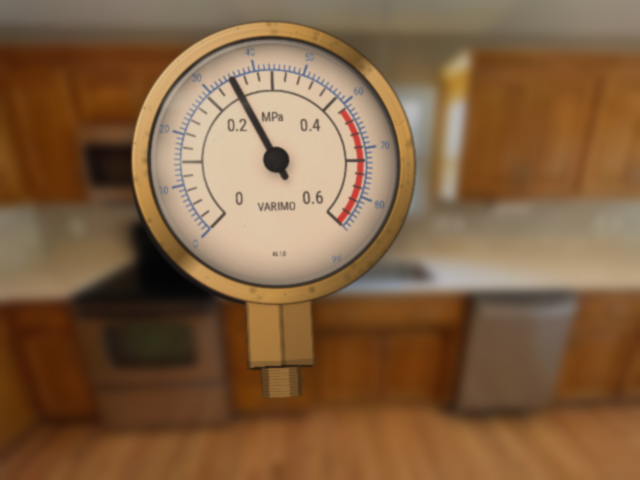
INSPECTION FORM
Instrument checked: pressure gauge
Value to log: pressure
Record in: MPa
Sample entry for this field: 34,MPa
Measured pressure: 0.24,MPa
